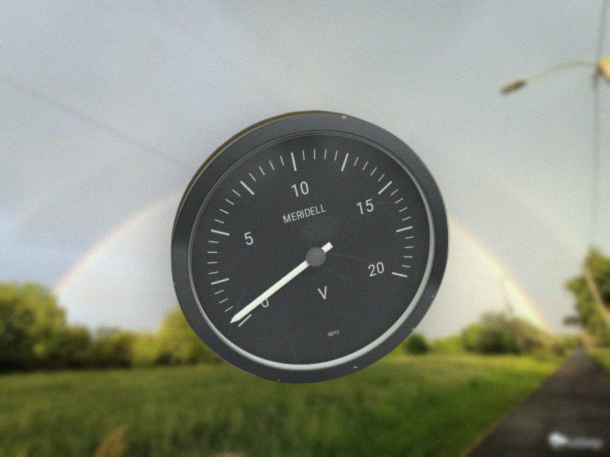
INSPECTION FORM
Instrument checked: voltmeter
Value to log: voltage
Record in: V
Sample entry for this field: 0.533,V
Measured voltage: 0.5,V
